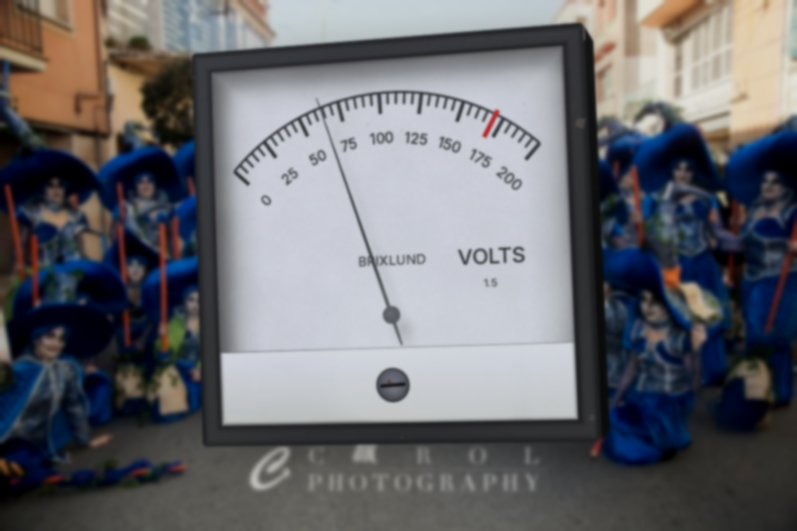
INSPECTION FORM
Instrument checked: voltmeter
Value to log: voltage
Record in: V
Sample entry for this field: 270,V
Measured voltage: 65,V
